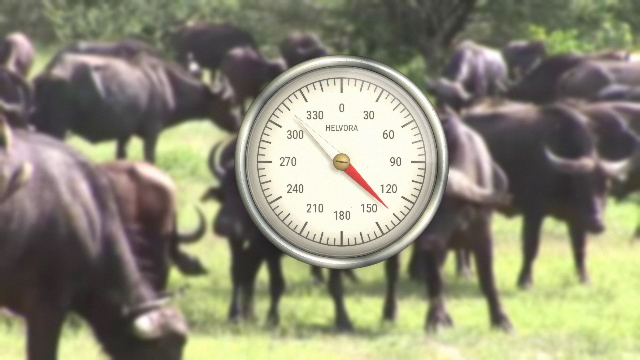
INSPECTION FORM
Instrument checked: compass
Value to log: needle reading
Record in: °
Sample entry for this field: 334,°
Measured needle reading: 135,°
